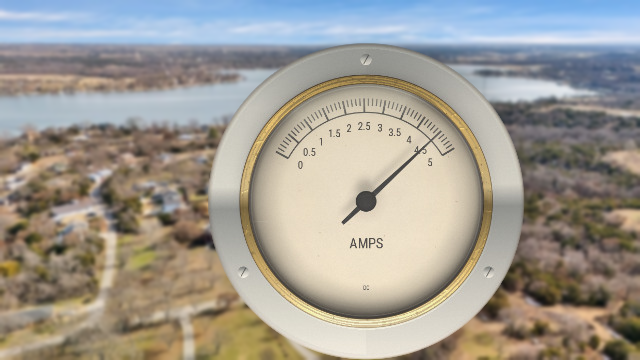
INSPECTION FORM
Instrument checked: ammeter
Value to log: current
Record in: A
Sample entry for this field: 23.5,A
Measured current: 4.5,A
